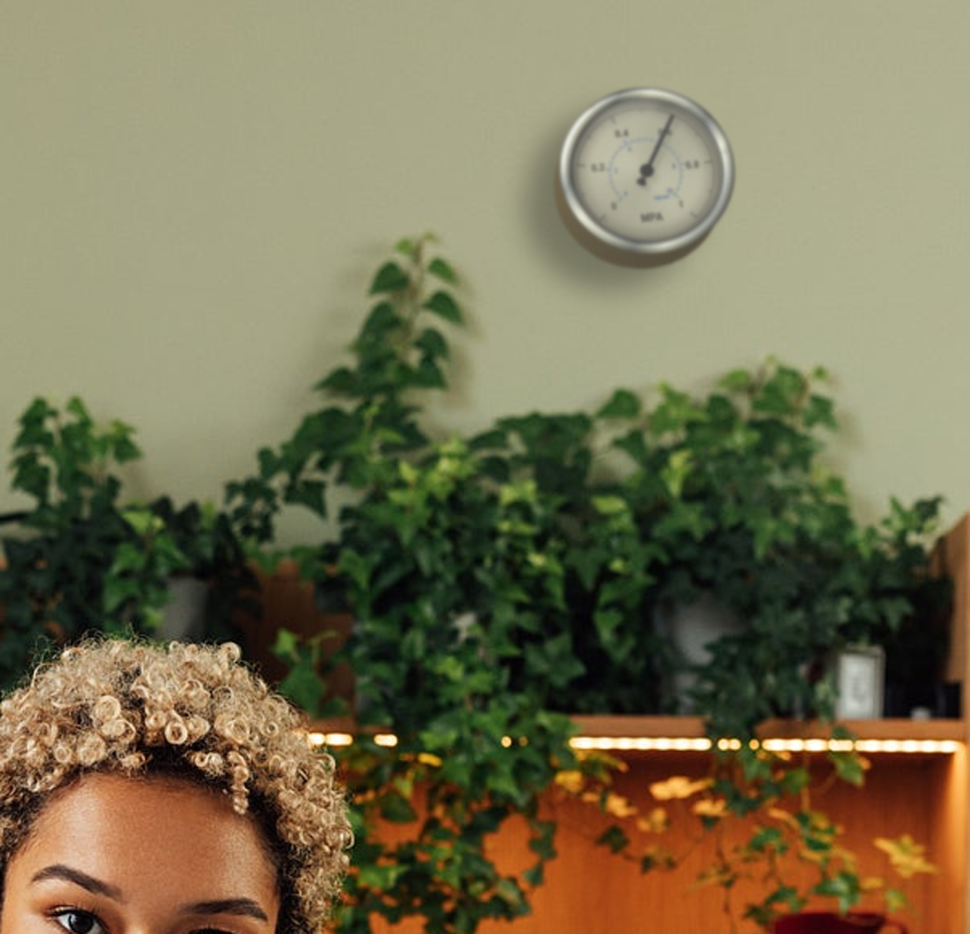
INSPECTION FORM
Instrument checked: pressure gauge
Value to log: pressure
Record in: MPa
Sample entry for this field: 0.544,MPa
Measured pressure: 0.6,MPa
